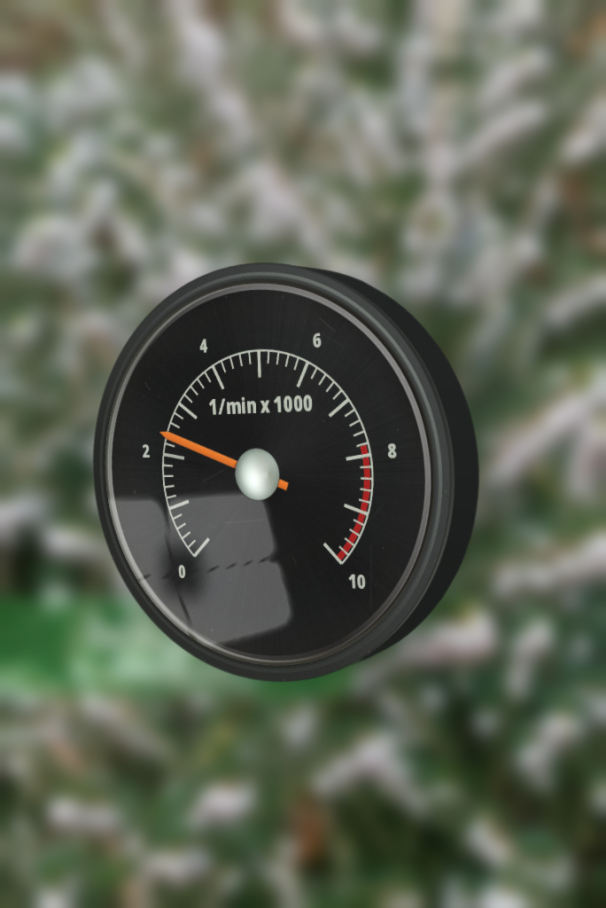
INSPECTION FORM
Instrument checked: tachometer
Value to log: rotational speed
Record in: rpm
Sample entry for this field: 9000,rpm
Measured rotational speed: 2400,rpm
